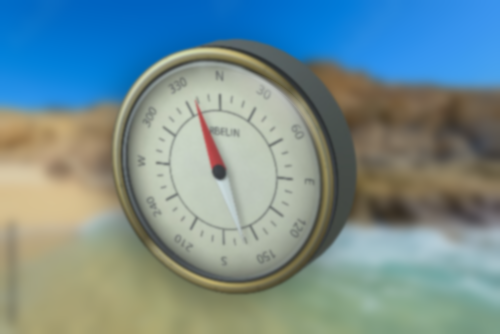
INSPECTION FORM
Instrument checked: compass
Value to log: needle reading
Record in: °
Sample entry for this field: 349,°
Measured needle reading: 340,°
